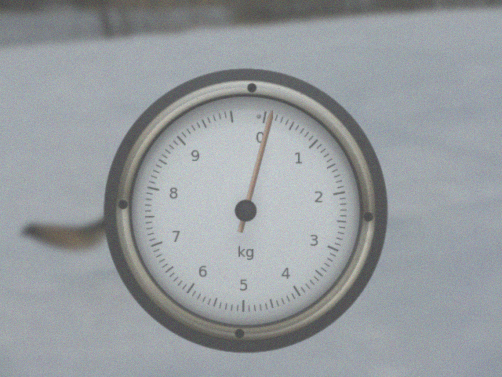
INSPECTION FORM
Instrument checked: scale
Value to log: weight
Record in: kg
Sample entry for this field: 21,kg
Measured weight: 0.1,kg
